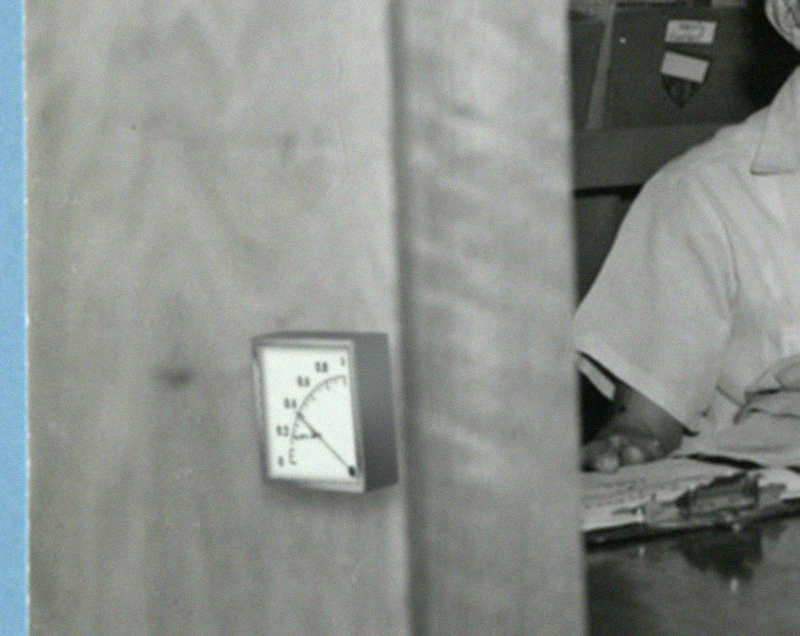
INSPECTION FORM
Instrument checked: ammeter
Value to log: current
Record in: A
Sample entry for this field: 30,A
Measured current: 0.4,A
